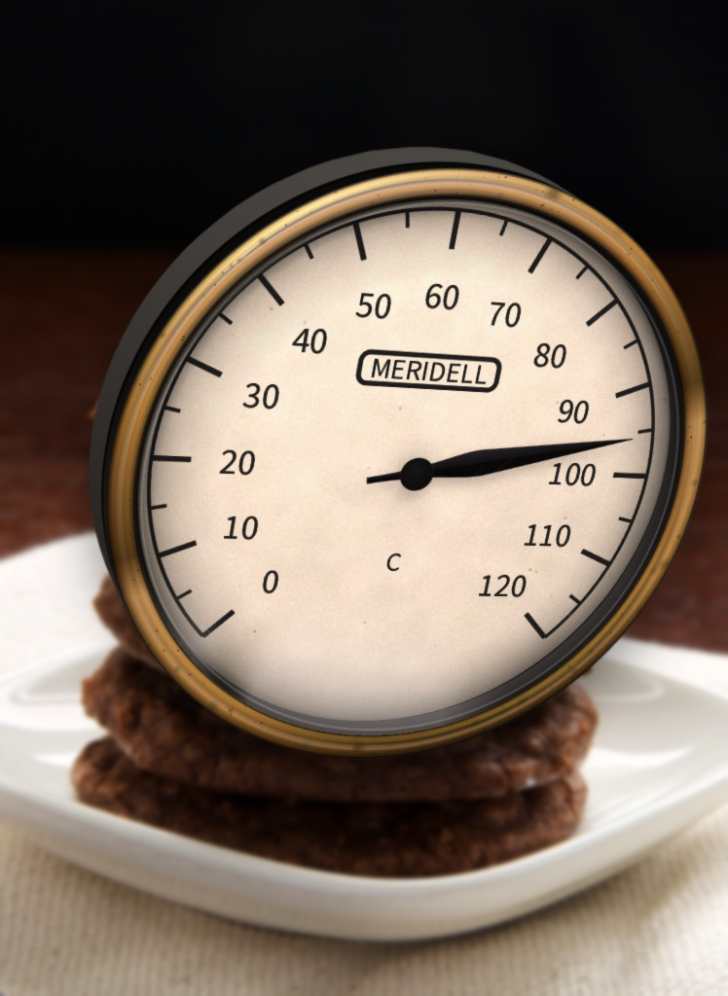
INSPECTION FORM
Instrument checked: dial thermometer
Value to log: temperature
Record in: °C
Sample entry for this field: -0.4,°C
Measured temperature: 95,°C
